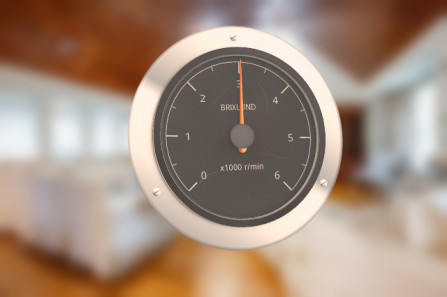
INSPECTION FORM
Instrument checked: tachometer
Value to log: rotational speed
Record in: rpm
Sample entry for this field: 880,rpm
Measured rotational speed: 3000,rpm
